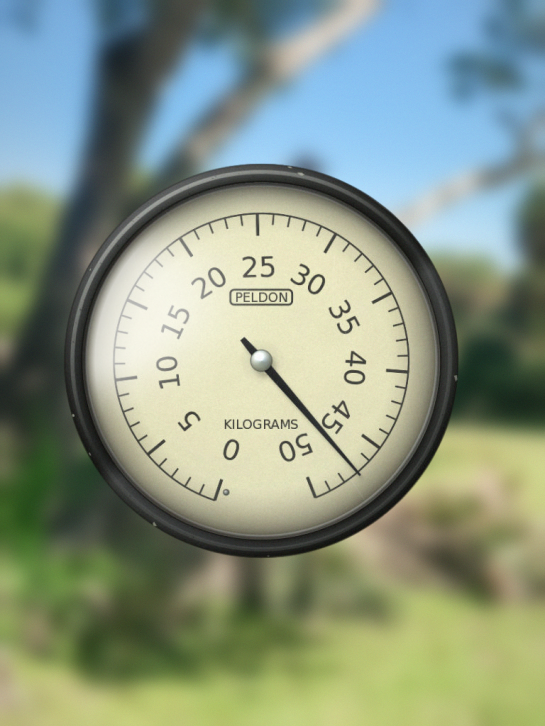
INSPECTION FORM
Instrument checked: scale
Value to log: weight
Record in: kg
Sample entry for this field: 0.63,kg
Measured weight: 47,kg
